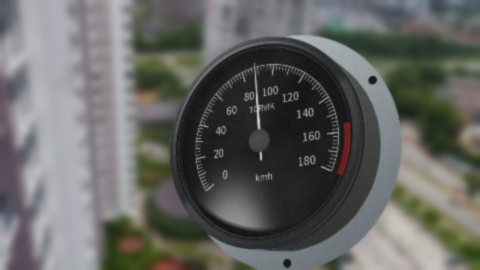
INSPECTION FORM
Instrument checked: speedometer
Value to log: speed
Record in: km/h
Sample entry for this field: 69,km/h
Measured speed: 90,km/h
